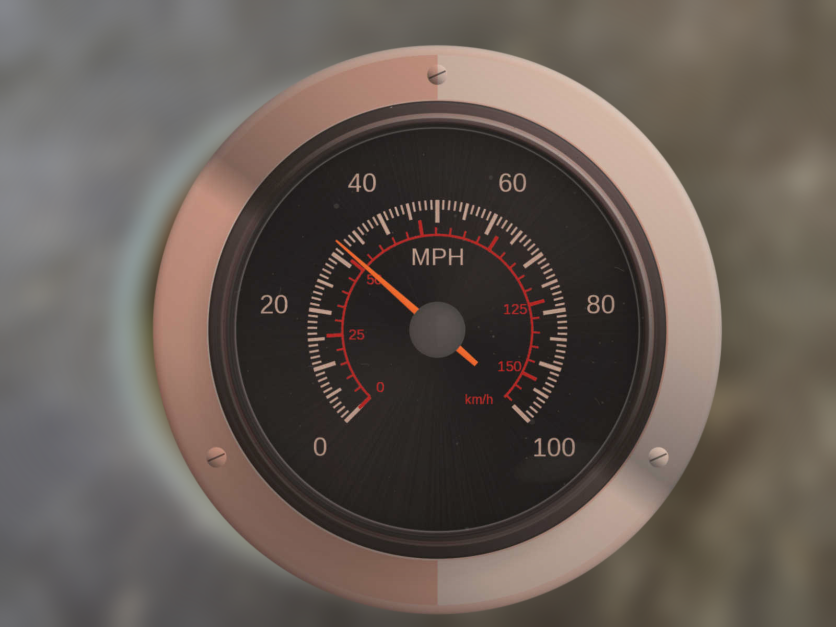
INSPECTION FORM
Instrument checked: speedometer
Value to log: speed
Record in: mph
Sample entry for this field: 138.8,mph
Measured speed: 32,mph
